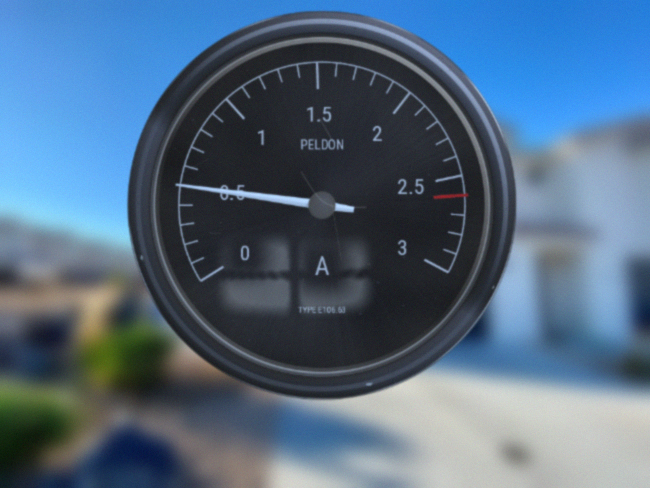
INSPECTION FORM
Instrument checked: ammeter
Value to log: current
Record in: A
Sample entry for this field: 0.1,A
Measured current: 0.5,A
